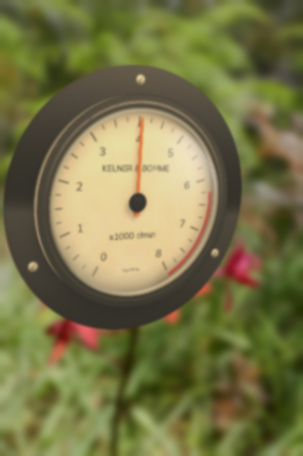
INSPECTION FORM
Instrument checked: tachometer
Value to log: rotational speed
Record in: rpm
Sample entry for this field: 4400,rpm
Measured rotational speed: 4000,rpm
